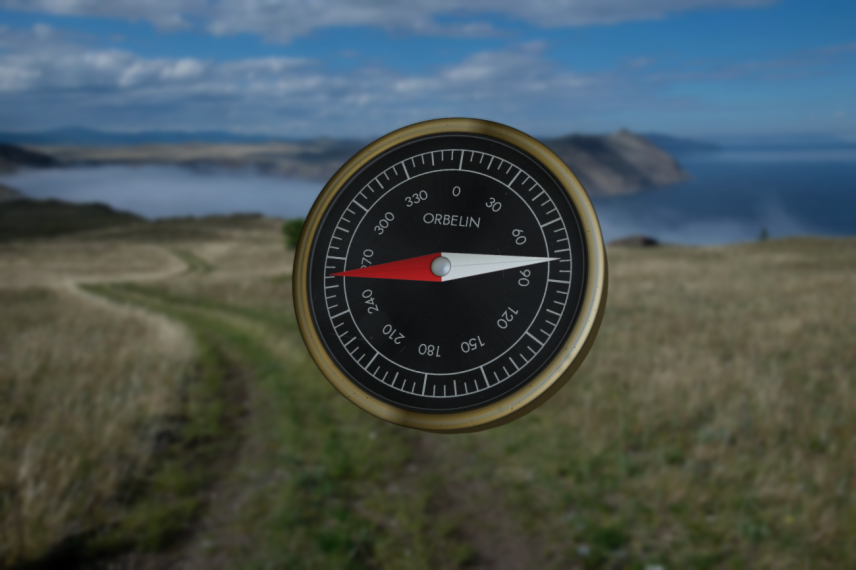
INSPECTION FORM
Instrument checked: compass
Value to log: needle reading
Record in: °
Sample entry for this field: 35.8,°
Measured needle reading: 260,°
